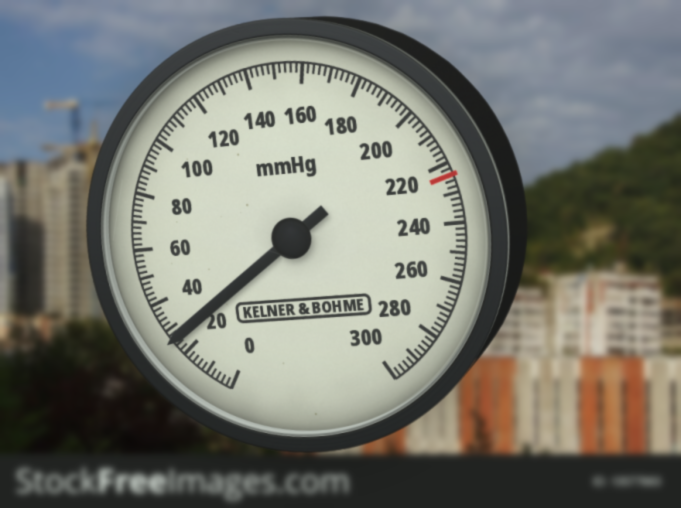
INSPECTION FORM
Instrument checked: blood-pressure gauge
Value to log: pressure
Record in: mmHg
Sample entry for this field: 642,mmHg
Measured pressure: 26,mmHg
